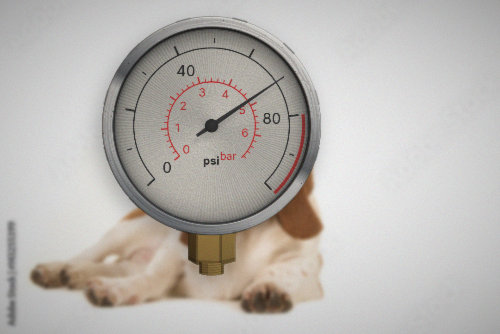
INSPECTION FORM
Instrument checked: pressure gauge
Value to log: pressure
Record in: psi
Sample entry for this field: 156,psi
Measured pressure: 70,psi
